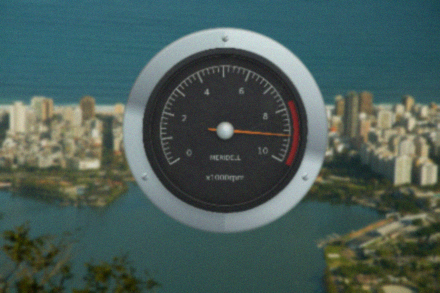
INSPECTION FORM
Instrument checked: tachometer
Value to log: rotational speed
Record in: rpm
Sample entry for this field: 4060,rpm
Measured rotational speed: 9000,rpm
